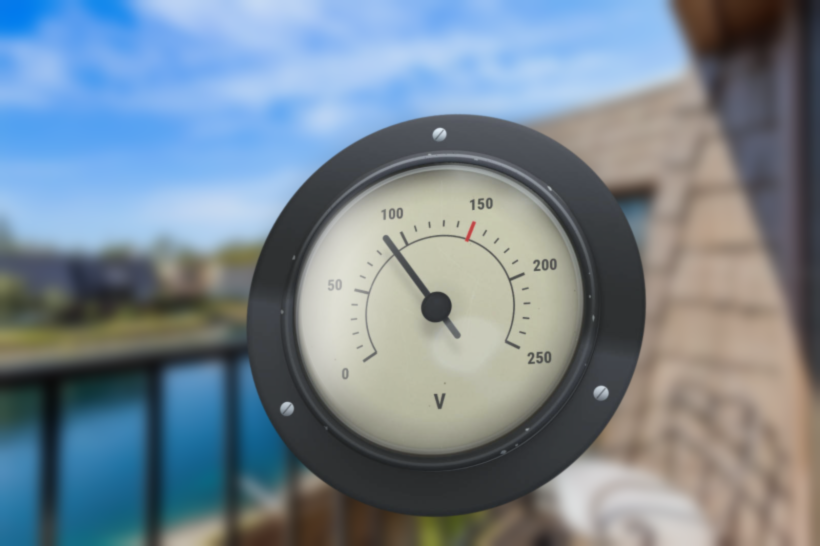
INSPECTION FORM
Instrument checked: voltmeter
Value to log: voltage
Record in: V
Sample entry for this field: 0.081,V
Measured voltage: 90,V
